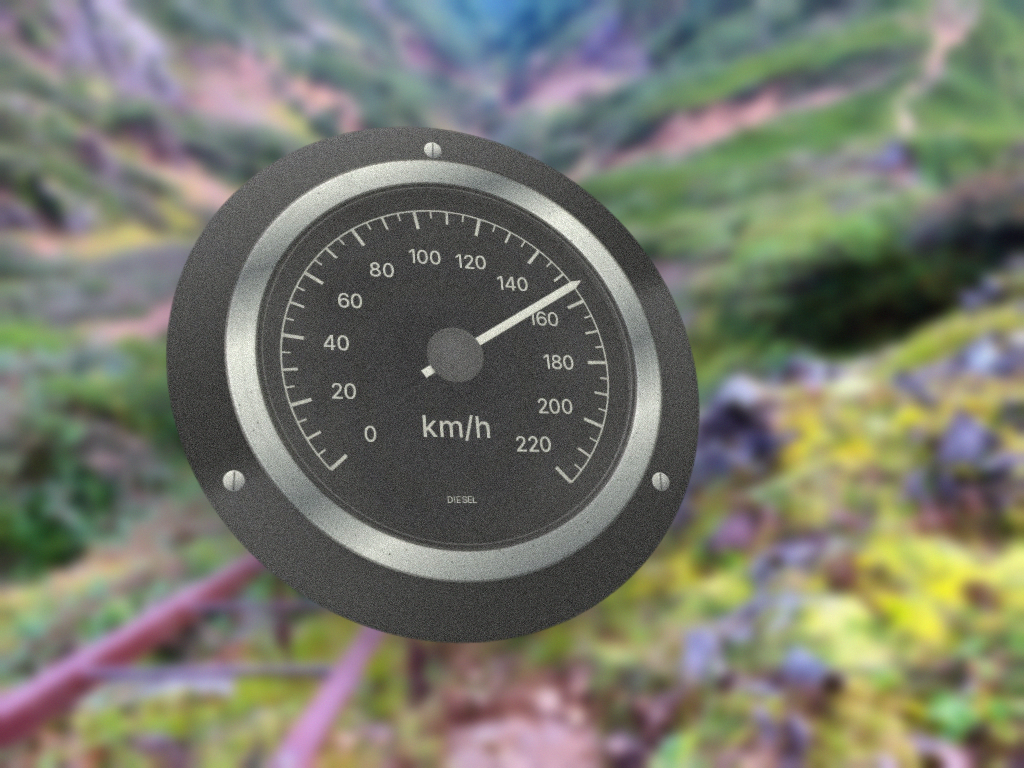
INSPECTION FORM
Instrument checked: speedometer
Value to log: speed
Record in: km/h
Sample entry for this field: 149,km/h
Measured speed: 155,km/h
